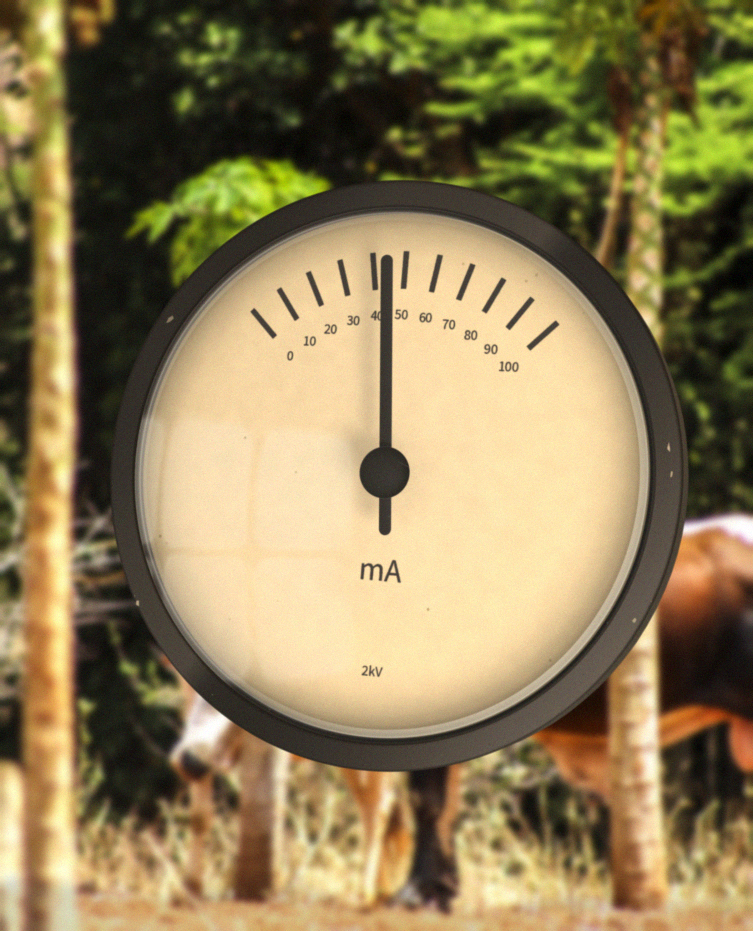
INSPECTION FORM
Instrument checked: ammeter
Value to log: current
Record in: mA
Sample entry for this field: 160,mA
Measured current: 45,mA
